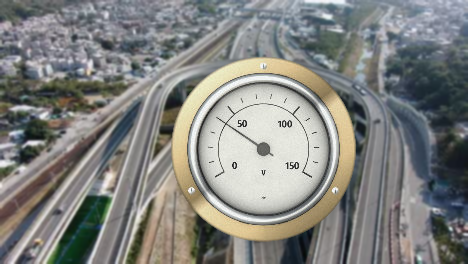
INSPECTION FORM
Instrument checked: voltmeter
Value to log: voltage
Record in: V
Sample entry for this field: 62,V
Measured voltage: 40,V
